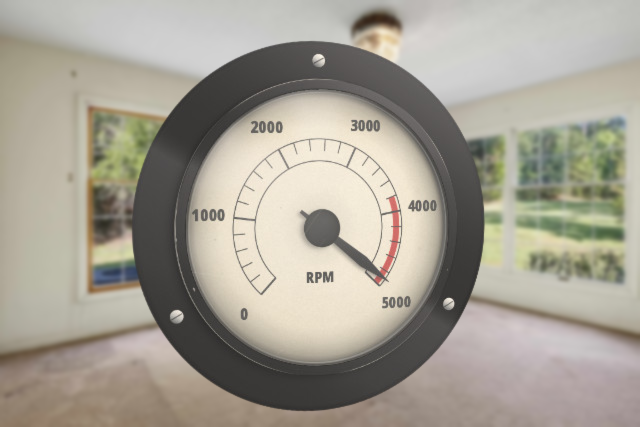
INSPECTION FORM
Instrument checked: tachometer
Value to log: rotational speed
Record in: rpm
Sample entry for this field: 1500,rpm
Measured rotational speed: 4900,rpm
